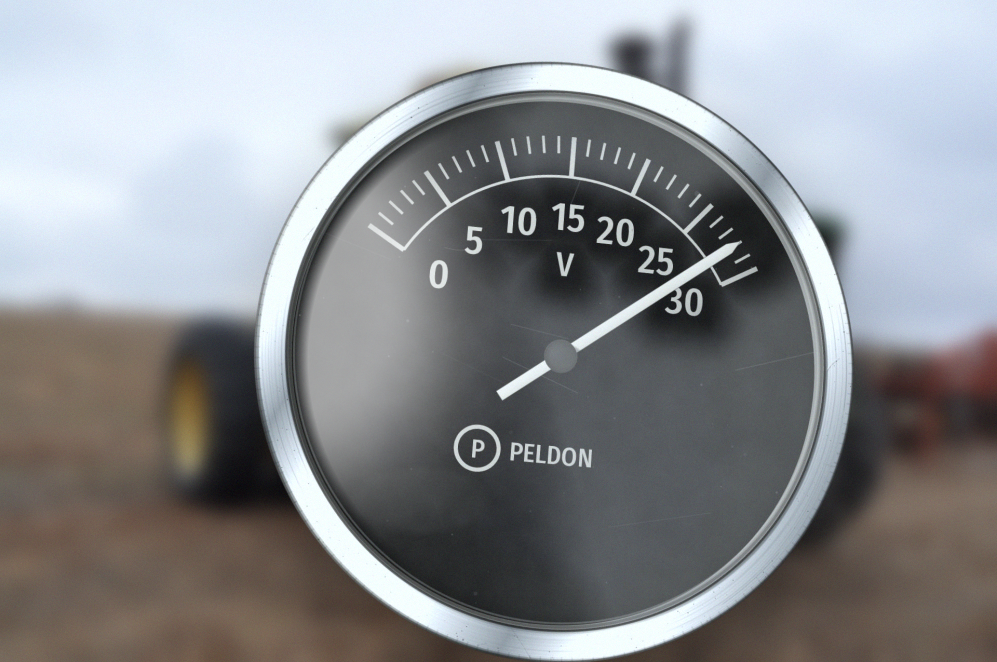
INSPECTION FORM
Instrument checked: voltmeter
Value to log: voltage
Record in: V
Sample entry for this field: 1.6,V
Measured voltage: 28,V
